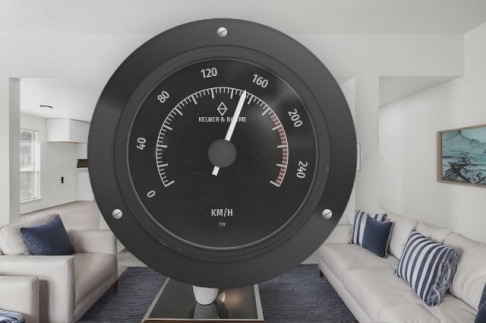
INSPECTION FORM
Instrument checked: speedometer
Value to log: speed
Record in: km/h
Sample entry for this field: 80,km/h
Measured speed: 152,km/h
